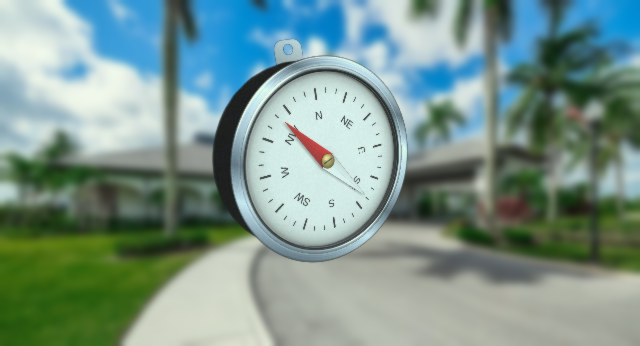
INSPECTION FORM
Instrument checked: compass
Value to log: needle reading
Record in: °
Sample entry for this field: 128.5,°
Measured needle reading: 320,°
